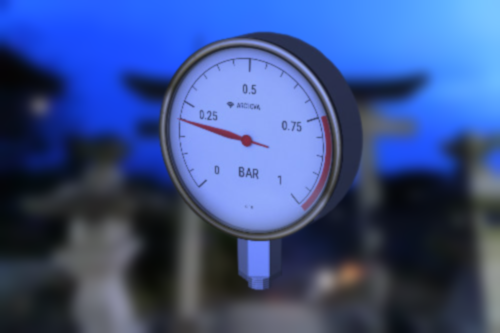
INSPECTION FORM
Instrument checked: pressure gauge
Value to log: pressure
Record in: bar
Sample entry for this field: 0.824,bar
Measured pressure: 0.2,bar
